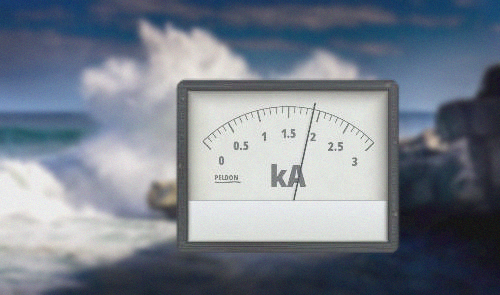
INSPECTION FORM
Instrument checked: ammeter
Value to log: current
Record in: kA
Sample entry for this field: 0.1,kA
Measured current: 1.9,kA
